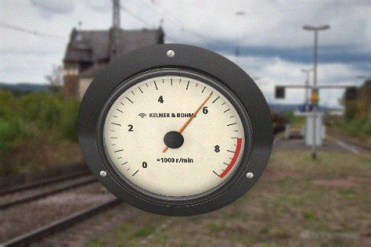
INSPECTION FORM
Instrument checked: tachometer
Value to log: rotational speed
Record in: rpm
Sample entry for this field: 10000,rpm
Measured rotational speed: 5750,rpm
